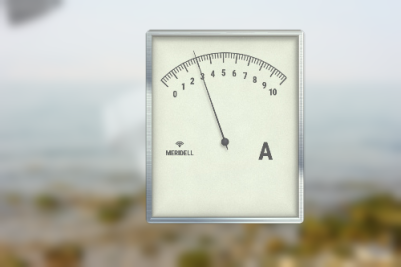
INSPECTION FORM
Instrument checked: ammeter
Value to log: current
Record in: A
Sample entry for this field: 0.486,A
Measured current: 3,A
